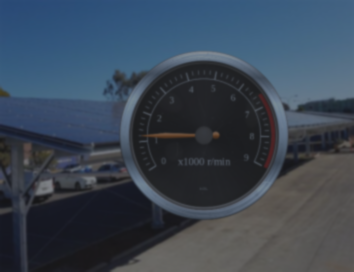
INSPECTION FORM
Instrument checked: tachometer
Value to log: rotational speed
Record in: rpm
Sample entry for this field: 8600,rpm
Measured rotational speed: 1200,rpm
